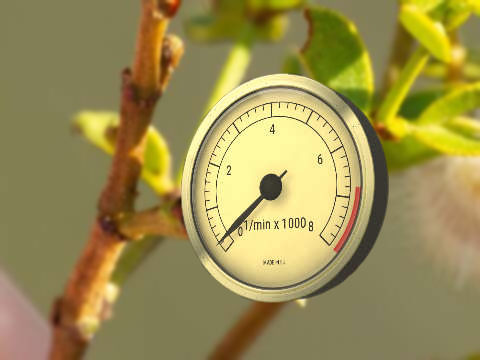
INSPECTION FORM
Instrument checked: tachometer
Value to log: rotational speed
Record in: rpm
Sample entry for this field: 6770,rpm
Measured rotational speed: 200,rpm
